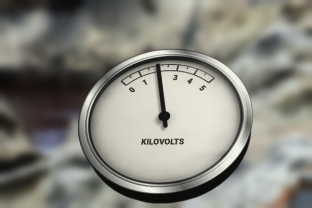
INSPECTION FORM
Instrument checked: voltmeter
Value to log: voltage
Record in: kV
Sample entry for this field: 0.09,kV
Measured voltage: 2,kV
